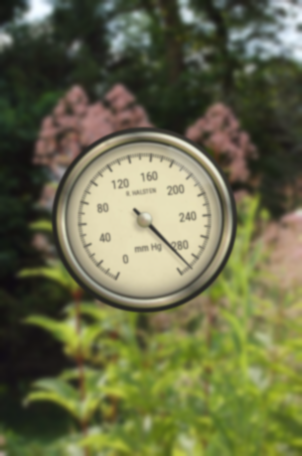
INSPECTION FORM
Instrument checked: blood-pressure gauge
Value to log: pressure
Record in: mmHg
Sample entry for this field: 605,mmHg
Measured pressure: 290,mmHg
